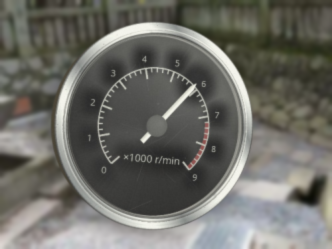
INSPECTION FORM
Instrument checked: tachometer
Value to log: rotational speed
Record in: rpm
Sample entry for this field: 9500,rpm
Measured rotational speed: 5800,rpm
